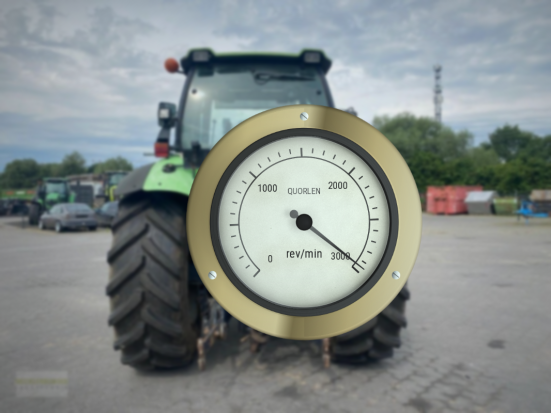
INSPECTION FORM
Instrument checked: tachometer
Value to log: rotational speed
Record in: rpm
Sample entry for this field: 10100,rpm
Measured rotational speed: 2950,rpm
